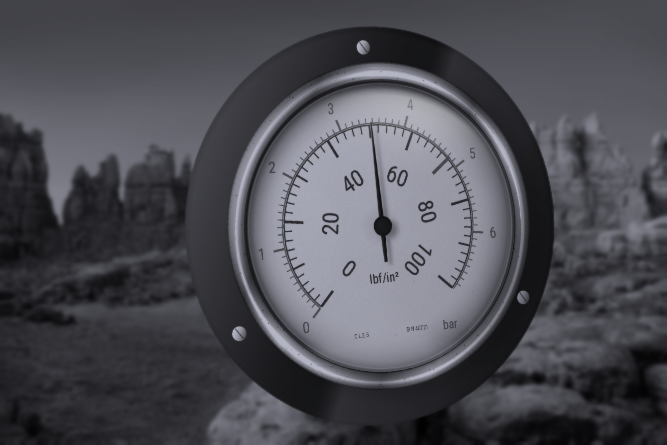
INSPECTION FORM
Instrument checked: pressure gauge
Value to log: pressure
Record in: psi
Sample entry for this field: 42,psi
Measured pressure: 50,psi
